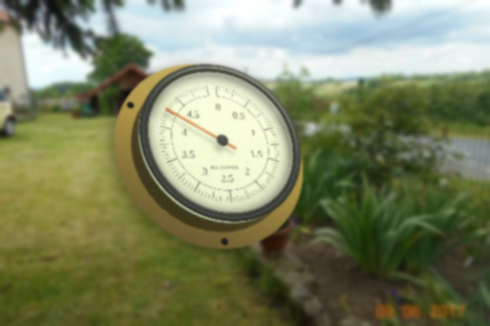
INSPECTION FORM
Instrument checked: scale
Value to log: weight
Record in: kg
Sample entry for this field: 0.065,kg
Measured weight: 4.25,kg
